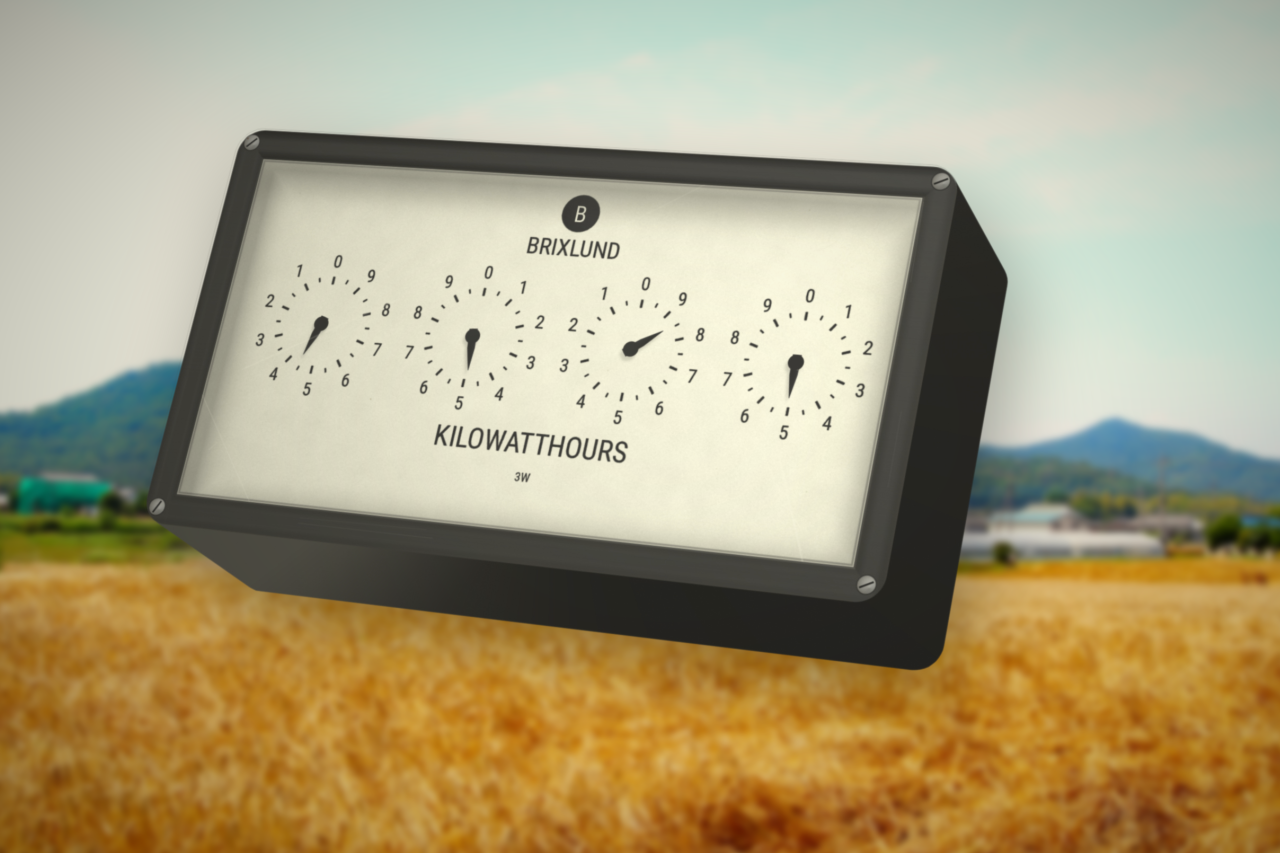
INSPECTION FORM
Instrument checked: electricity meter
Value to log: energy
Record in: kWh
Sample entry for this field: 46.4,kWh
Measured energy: 4485,kWh
